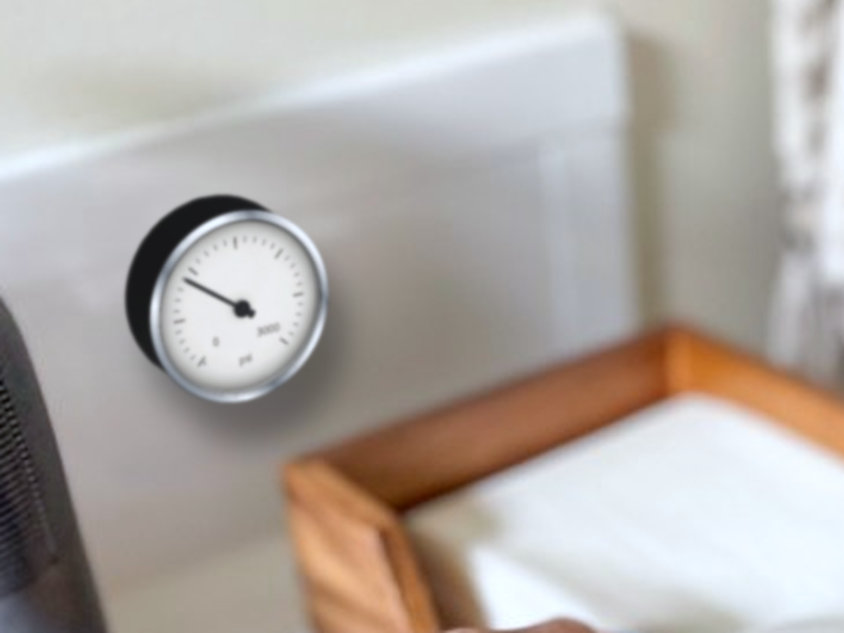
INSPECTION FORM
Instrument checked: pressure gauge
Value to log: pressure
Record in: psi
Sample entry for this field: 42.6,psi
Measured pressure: 900,psi
